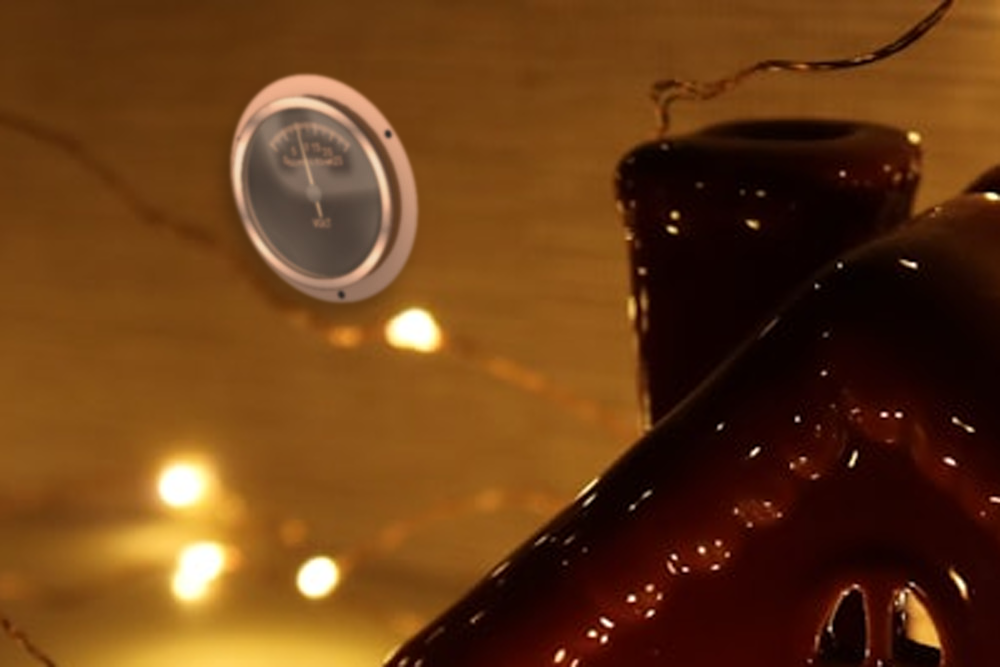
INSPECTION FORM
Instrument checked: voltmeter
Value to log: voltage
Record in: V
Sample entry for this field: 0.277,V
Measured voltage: 10,V
